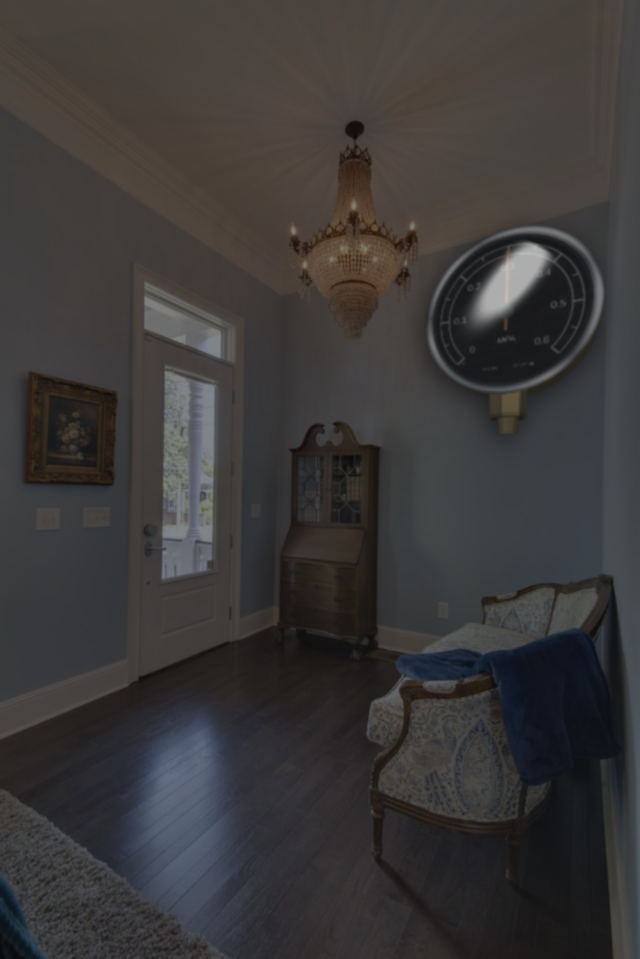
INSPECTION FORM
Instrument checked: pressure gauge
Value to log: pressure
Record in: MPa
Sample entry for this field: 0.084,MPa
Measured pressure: 0.3,MPa
